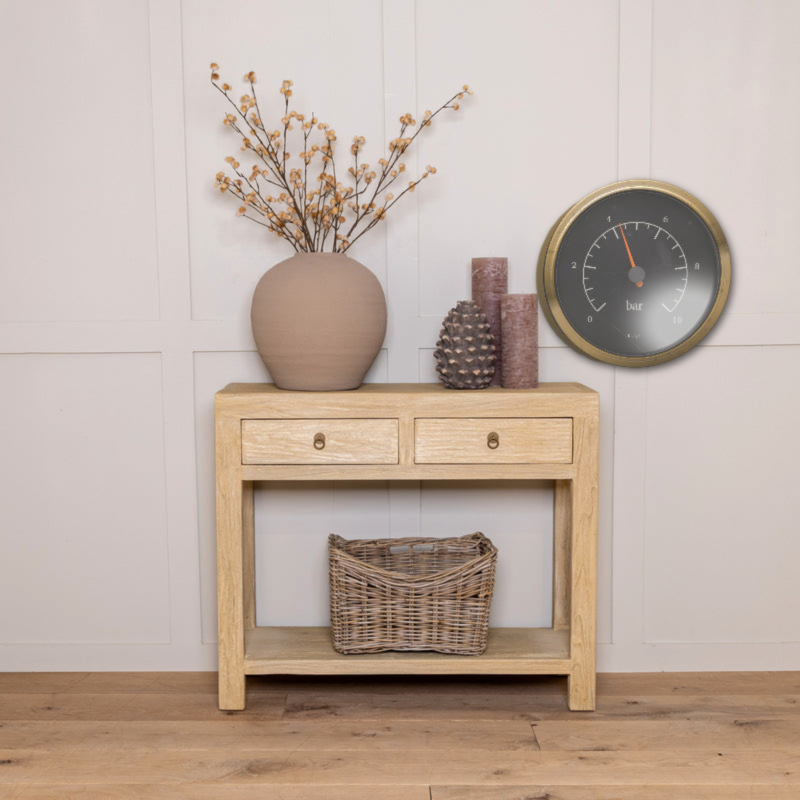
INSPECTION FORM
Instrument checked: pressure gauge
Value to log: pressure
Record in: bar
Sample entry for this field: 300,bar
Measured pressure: 4.25,bar
